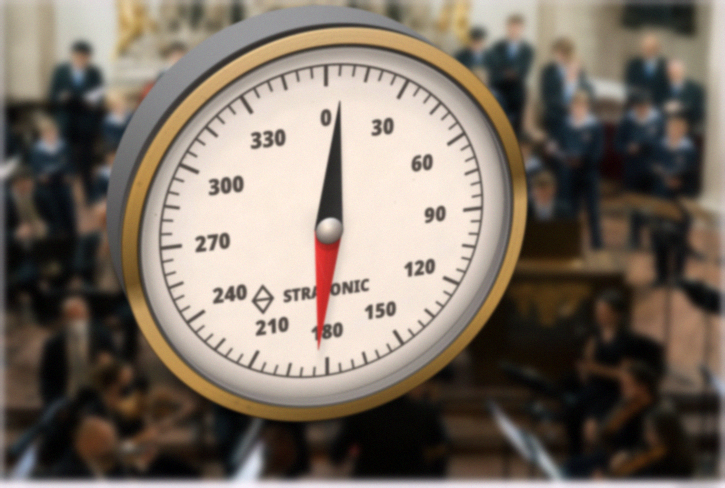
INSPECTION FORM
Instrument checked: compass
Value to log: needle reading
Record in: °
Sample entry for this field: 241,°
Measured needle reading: 185,°
